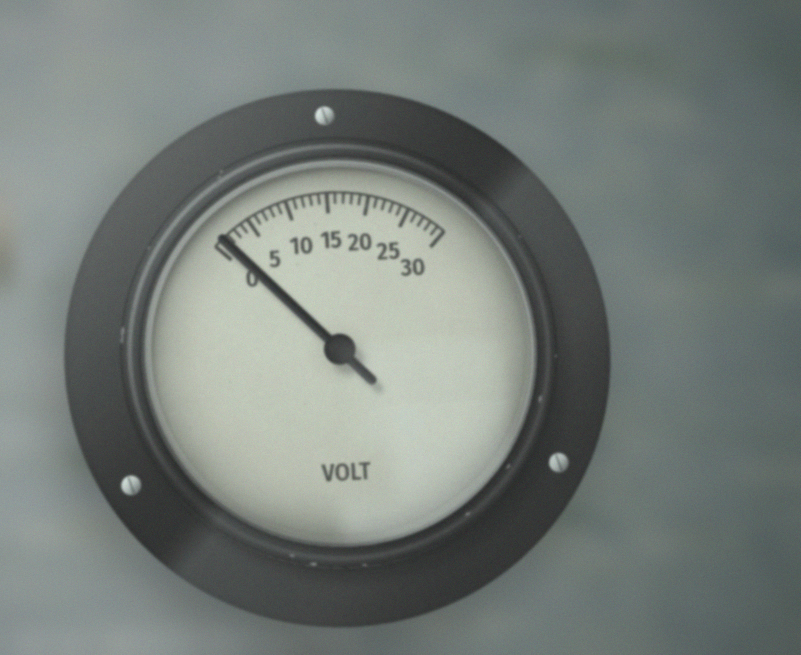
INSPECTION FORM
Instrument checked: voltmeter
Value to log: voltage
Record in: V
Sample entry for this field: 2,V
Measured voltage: 1,V
